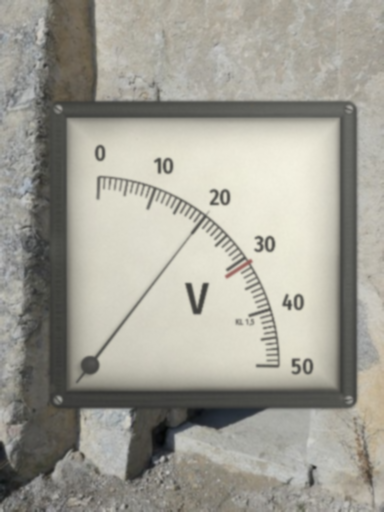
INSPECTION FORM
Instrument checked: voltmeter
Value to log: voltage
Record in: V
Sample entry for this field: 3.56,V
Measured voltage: 20,V
